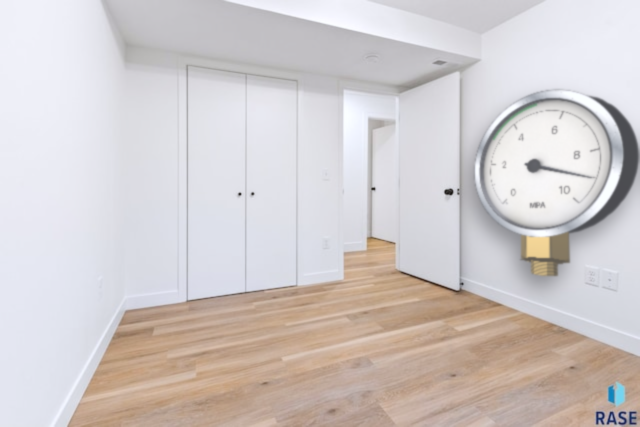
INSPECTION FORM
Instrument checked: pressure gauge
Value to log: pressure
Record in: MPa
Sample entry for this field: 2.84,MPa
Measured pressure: 9,MPa
